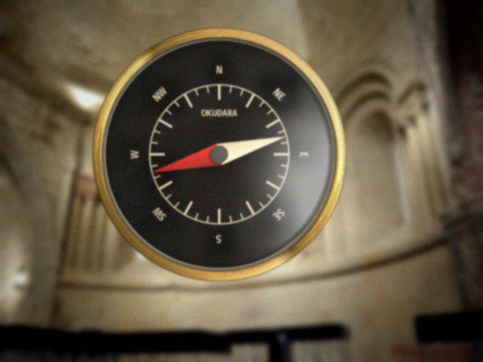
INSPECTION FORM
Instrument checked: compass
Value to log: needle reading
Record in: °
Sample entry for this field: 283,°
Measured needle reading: 255,°
